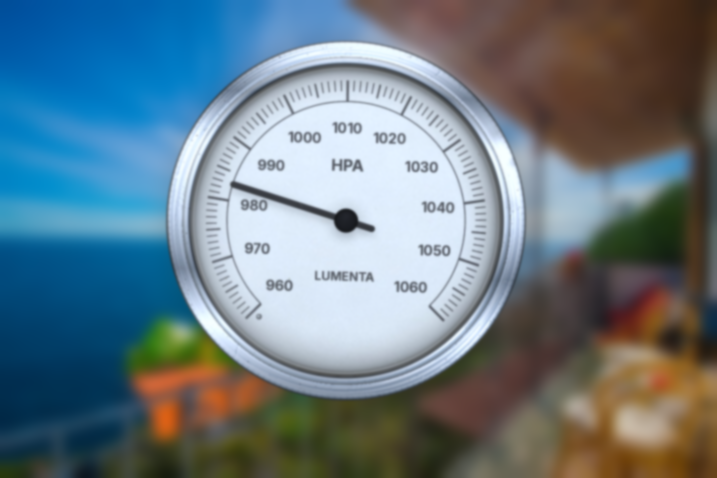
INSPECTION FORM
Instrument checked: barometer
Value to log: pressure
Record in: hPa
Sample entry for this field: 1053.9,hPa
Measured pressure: 983,hPa
